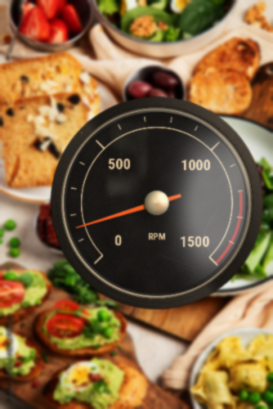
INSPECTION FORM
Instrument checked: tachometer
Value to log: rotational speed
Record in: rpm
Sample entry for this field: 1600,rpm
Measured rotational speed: 150,rpm
